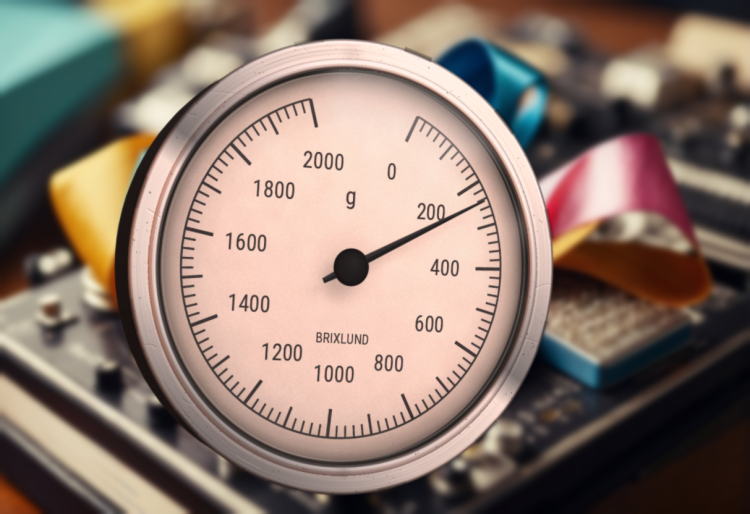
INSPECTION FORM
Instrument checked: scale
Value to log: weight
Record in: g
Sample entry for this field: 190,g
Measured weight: 240,g
